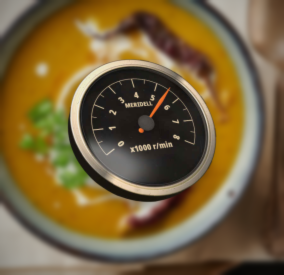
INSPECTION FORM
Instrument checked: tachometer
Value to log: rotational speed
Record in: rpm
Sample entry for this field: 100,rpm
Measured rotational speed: 5500,rpm
